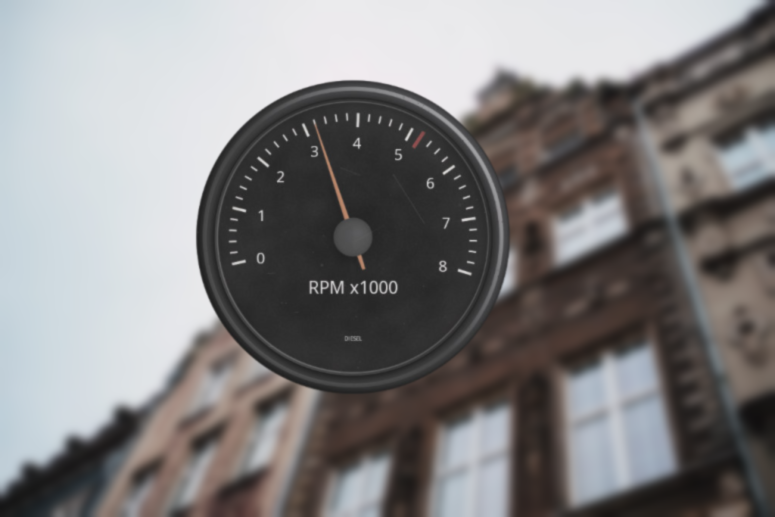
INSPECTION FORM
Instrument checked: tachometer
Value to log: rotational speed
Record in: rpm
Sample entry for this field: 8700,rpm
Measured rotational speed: 3200,rpm
